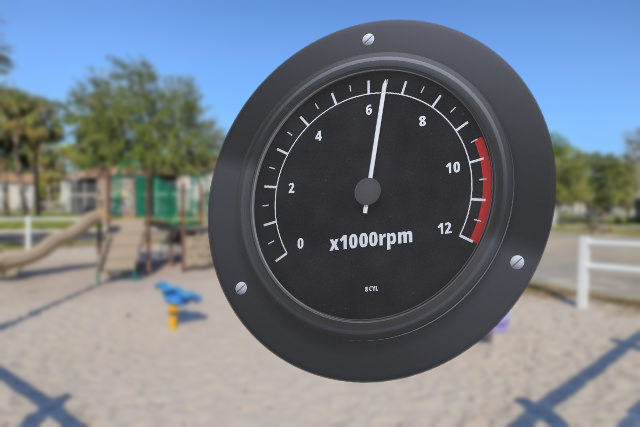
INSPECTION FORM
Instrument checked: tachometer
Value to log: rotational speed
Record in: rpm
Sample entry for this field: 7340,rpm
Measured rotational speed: 6500,rpm
